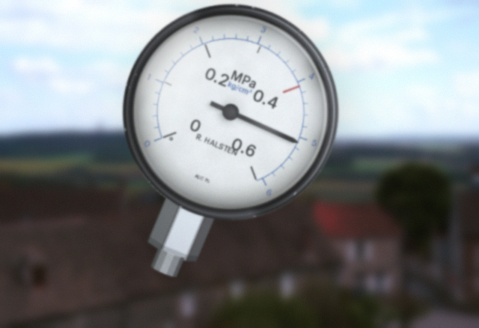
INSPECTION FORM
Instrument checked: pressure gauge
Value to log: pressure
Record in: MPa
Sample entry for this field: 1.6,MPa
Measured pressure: 0.5,MPa
